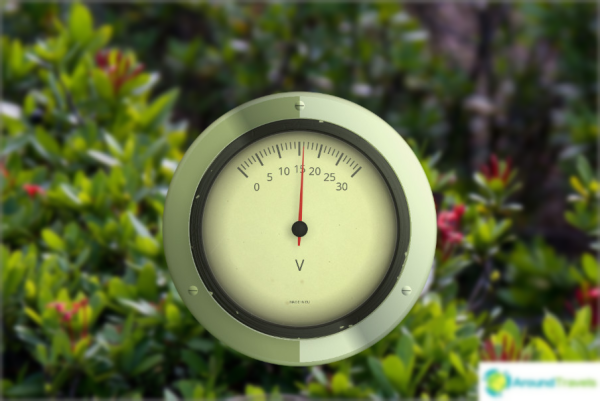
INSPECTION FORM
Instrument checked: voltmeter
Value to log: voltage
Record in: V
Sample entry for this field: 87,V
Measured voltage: 16,V
